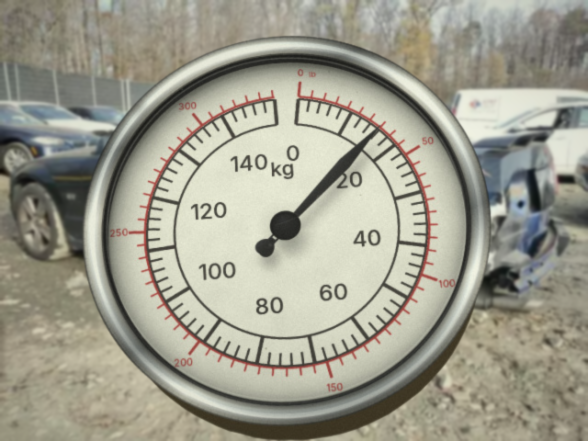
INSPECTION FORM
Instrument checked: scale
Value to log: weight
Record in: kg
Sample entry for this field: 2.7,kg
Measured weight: 16,kg
